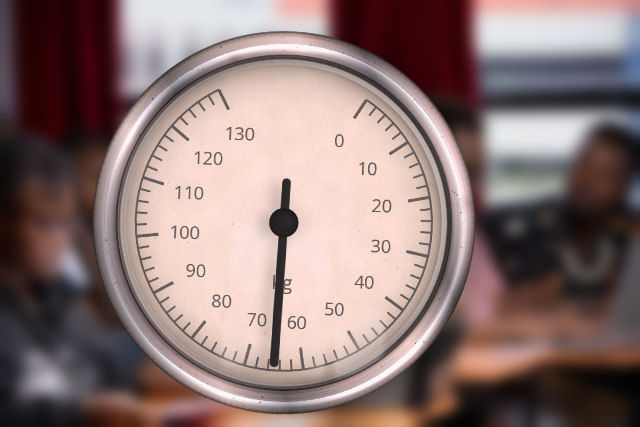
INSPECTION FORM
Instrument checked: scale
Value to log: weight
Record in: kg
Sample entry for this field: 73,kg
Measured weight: 65,kg
